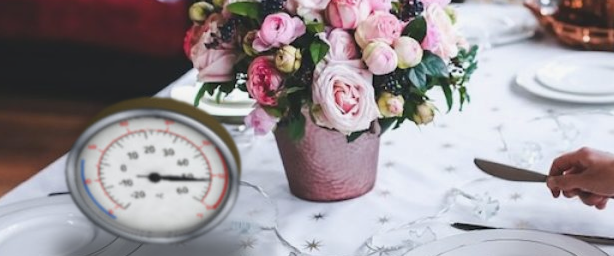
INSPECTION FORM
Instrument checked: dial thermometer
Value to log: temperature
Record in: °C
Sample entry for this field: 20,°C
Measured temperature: 50,°C
